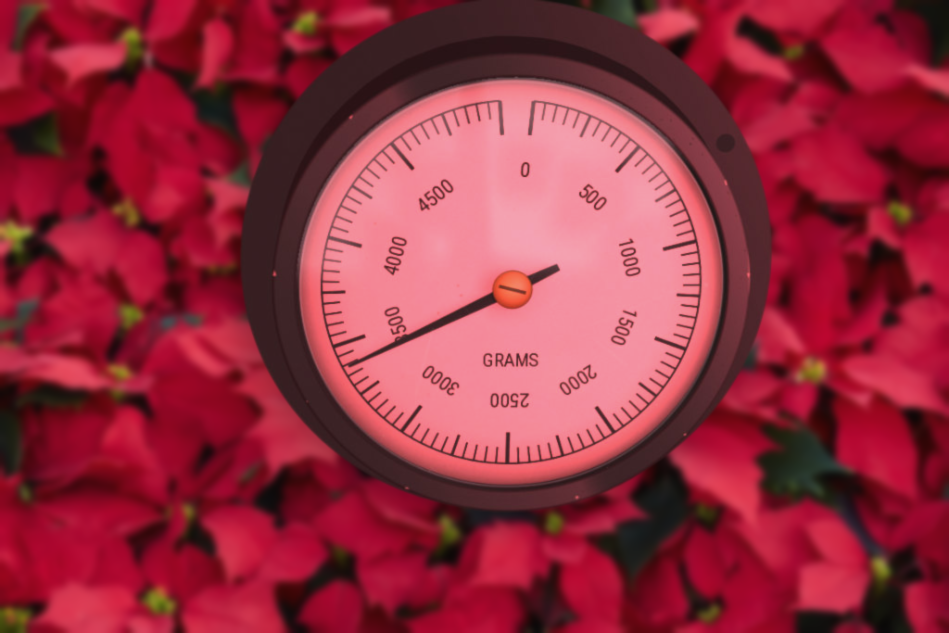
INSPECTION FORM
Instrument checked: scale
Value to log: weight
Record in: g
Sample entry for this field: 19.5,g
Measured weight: 3400,g
